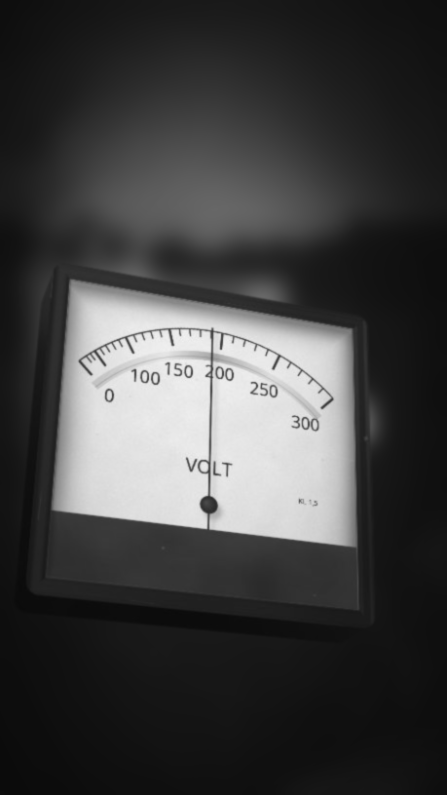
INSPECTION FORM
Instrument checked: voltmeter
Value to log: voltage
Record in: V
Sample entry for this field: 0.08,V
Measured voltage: 190,V
